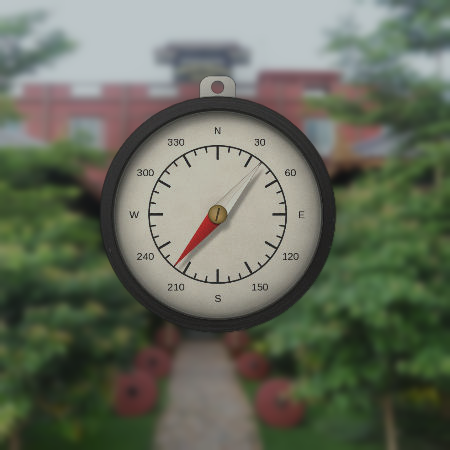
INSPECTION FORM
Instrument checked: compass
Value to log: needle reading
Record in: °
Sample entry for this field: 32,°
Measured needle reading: 220,°
